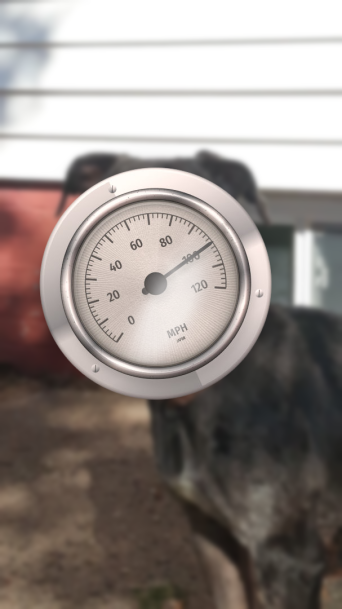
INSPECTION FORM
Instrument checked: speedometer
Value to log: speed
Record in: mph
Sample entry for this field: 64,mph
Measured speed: 100,mph
